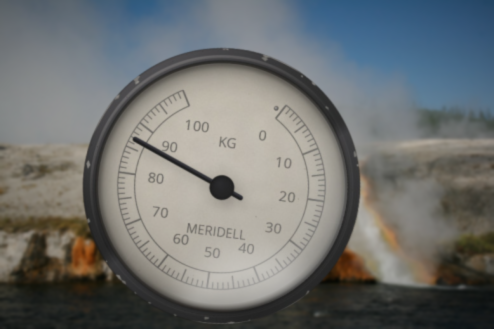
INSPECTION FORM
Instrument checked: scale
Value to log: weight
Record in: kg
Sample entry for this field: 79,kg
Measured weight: 87,kg
